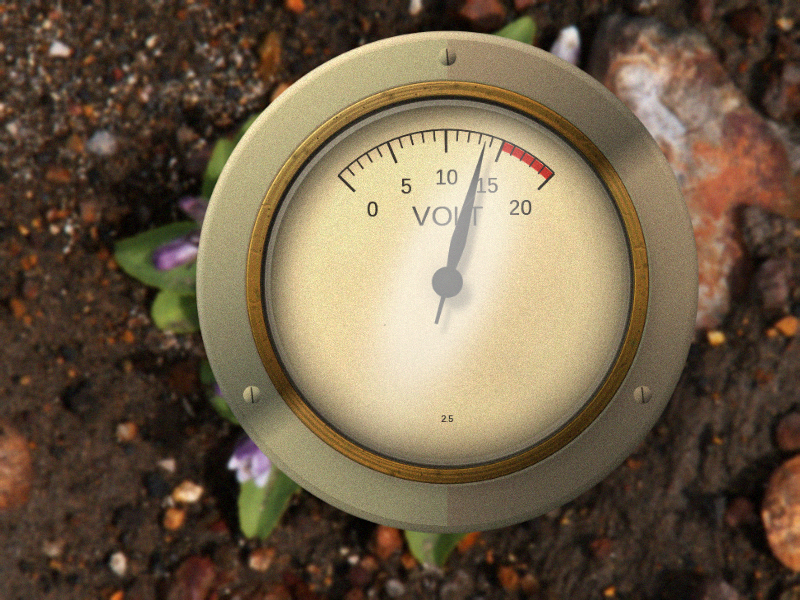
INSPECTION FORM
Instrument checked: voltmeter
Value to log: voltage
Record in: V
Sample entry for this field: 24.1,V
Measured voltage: 13.5,V
